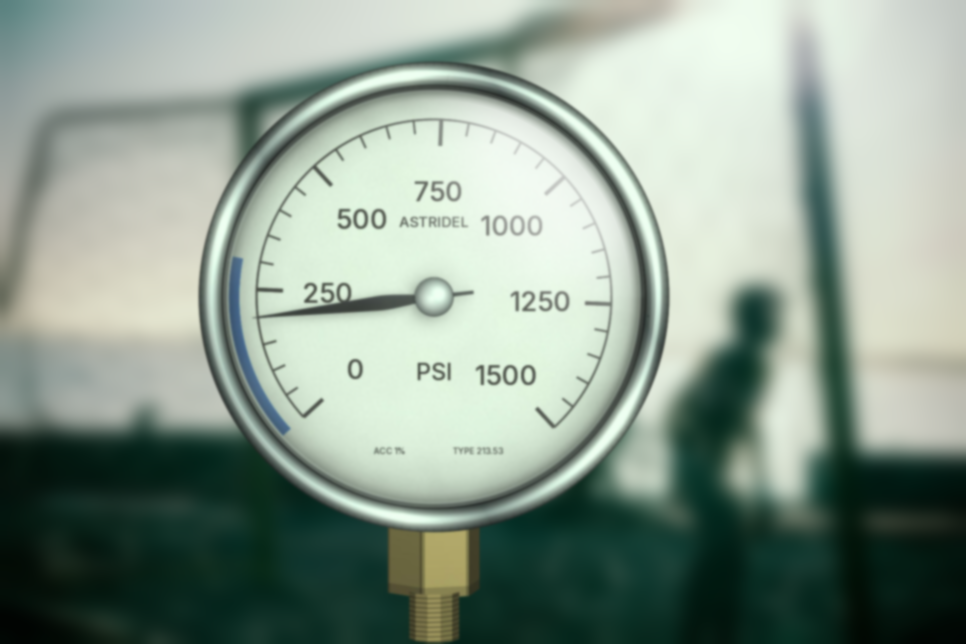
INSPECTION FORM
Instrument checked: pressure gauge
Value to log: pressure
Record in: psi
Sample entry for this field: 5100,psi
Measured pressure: 200,psi
